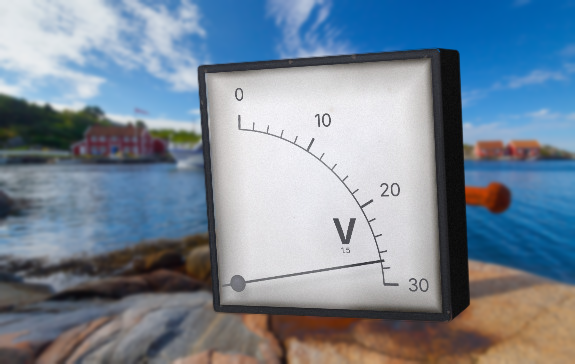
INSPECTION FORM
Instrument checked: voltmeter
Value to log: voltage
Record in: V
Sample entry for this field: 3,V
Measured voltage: 27,V
